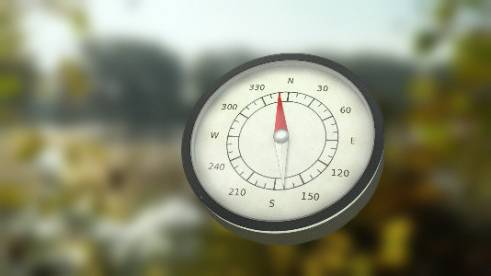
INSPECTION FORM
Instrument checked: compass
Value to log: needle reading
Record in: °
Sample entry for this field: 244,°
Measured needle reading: 350,°
